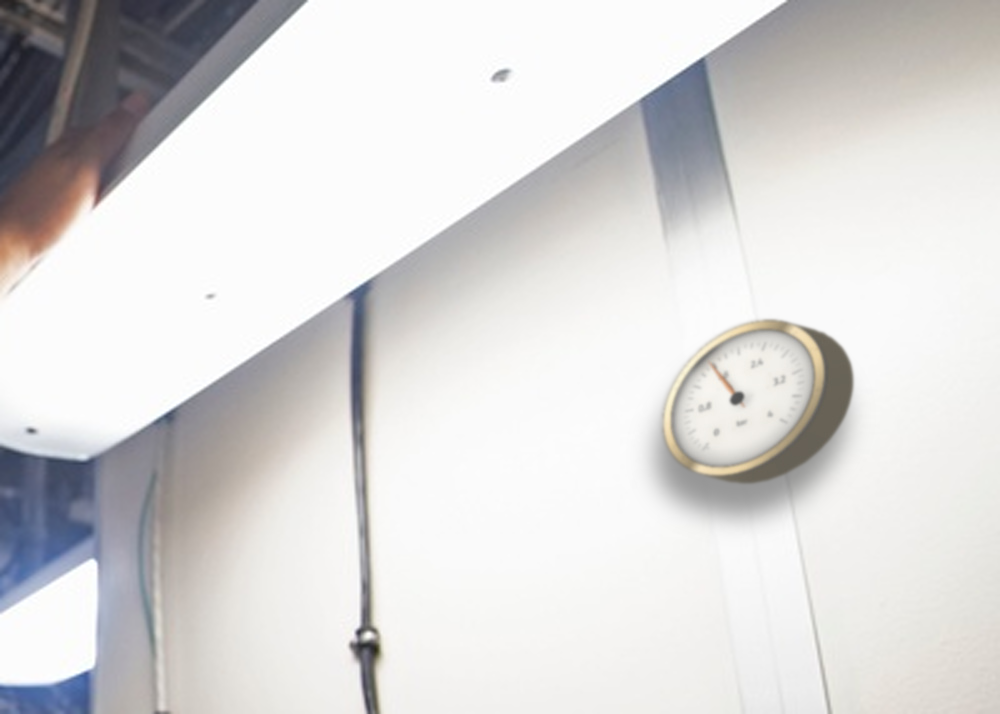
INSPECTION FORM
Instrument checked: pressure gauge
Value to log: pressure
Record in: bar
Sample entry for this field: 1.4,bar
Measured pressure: 1.6,bar
